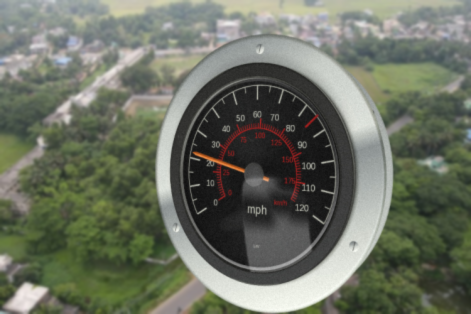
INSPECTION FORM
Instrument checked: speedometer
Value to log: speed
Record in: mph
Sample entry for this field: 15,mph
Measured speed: 22.5,mph
